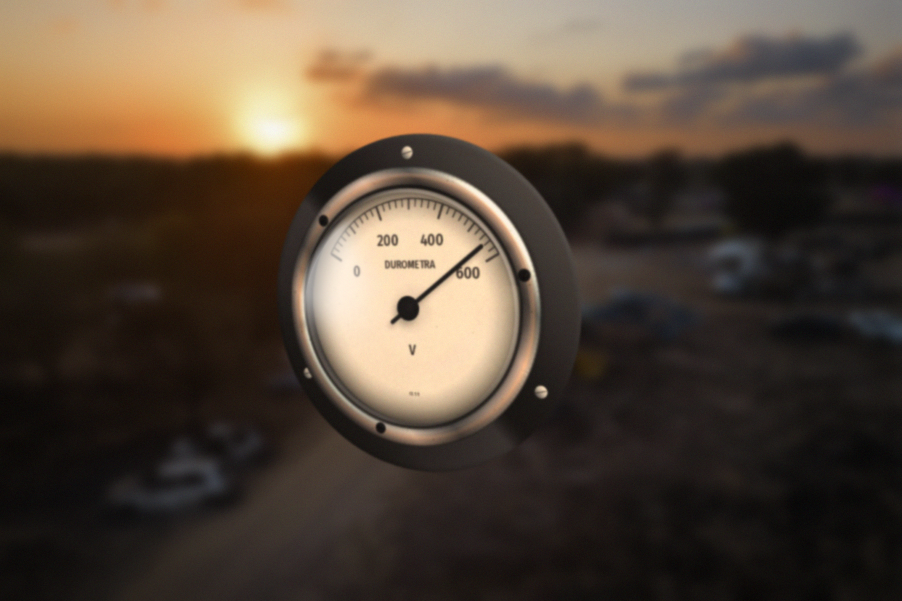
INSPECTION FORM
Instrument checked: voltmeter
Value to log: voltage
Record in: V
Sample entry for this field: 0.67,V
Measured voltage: 560,V
